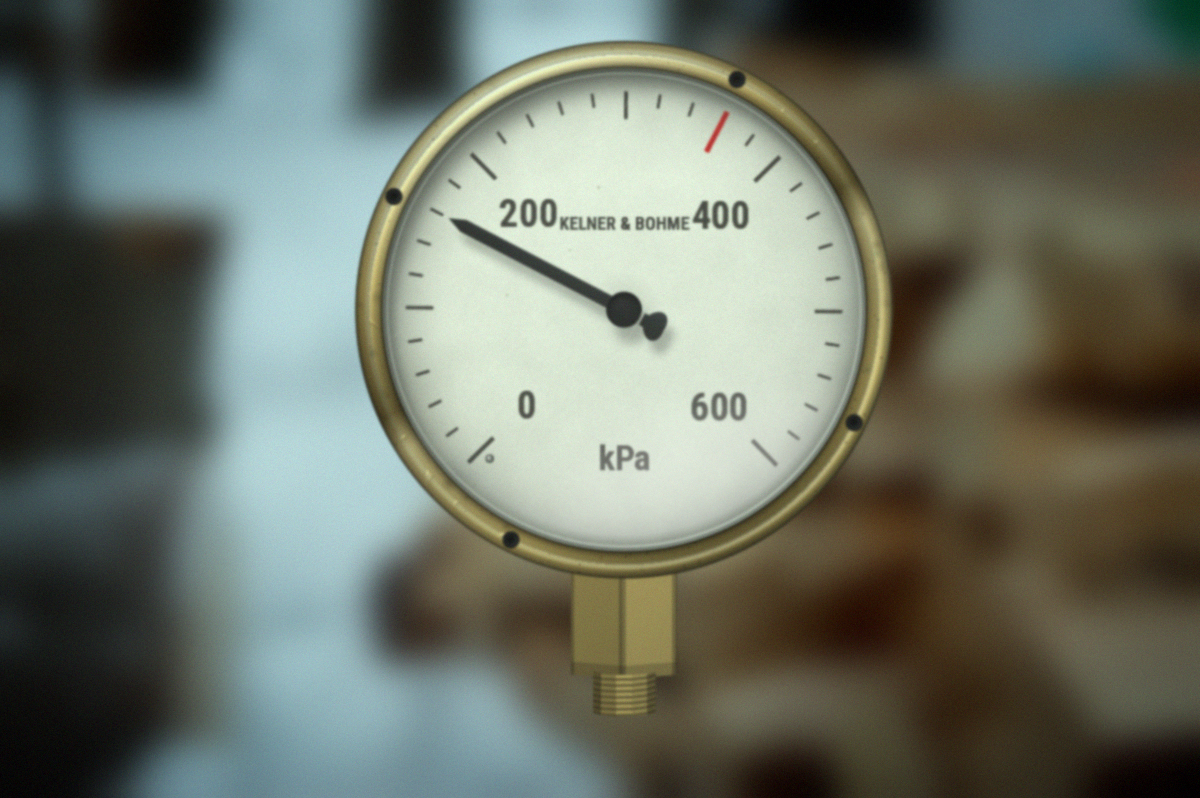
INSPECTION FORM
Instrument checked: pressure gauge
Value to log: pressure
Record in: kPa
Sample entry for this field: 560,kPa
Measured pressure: 160,kPa
